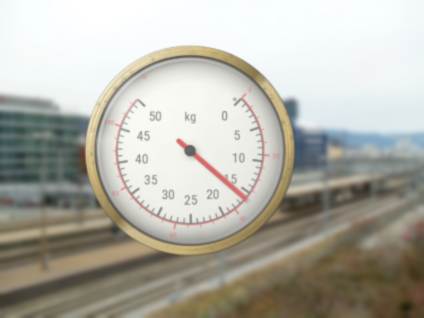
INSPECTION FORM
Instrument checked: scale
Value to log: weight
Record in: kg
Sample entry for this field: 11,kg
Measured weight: 16,kg
